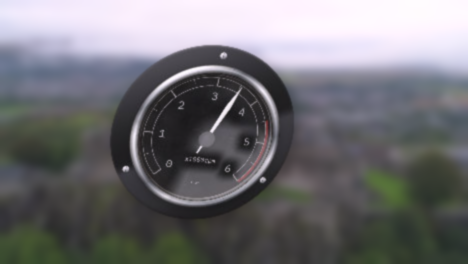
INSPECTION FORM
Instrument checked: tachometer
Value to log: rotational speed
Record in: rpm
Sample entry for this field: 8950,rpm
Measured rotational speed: 3500,rpm
